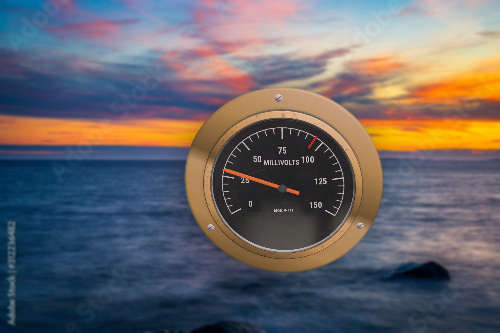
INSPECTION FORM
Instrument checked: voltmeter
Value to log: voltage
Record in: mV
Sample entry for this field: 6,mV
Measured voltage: 30,mV
